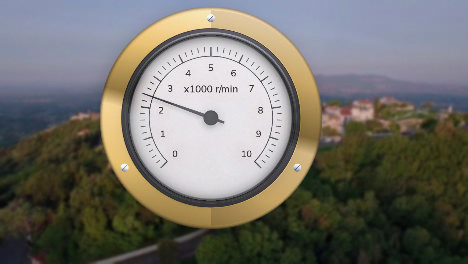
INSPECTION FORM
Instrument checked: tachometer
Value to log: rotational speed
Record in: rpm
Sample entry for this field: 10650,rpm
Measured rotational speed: 2400,rpm
